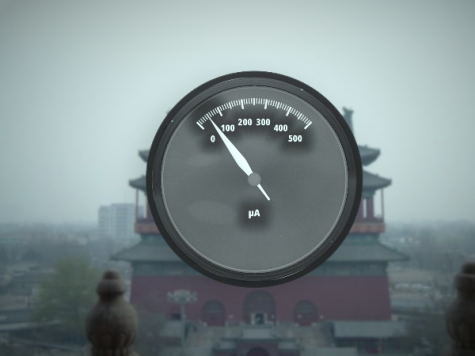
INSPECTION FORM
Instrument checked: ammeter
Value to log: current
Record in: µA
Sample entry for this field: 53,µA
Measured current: 50,µA
